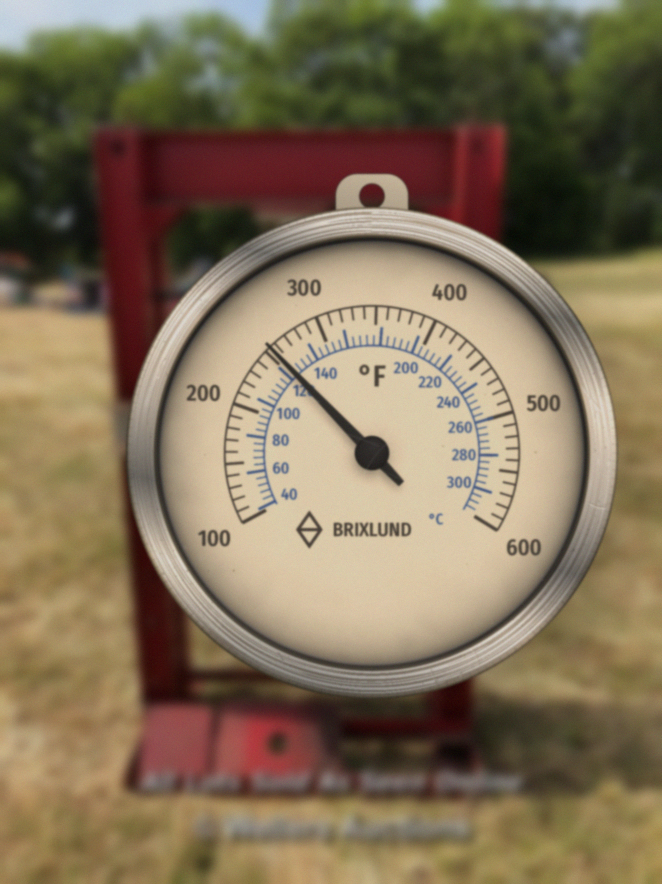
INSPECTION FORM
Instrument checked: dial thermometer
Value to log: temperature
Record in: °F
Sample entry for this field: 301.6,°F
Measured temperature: 255,°F
